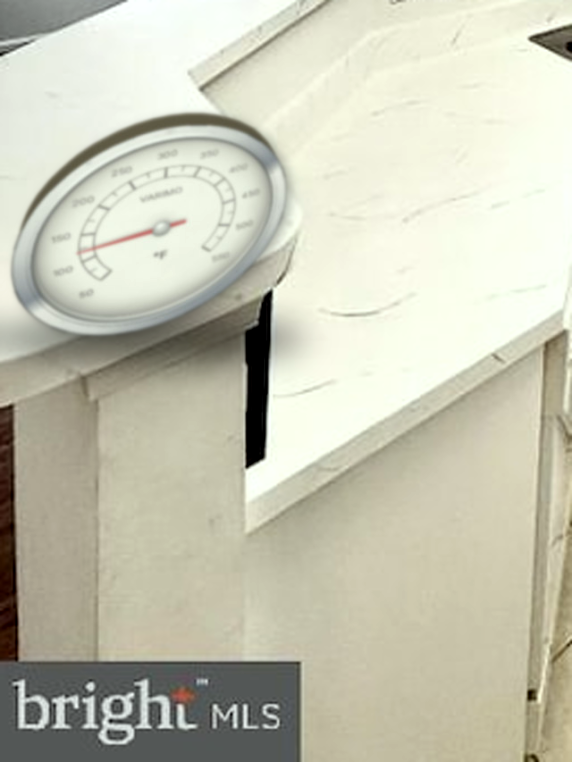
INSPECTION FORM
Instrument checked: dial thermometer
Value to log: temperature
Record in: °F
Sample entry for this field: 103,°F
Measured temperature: 125,°F
